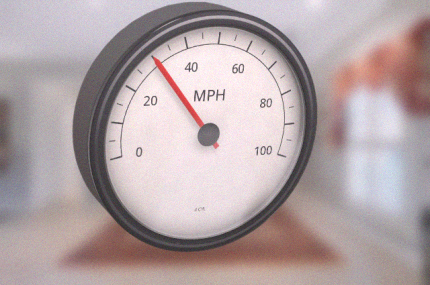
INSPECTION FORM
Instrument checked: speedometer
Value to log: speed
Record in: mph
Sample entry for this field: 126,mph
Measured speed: 30,mph
